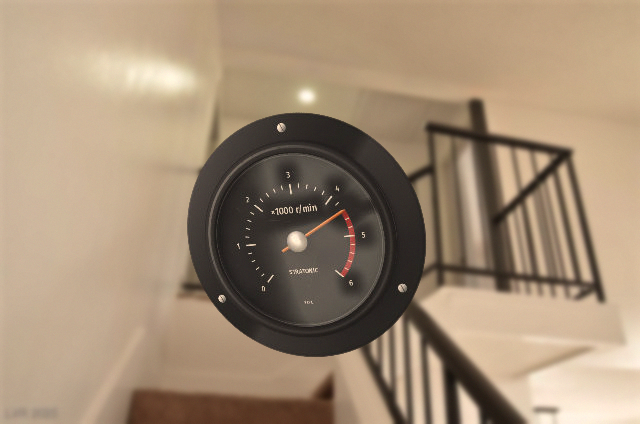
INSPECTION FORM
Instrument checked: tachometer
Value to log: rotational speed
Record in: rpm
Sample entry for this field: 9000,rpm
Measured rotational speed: 4400,rpm
